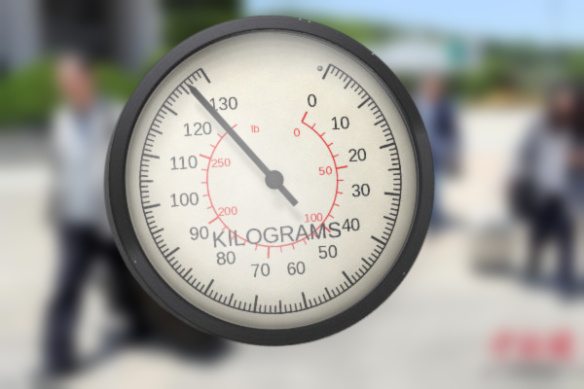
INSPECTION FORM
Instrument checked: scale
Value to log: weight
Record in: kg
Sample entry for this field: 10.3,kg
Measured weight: 126,kg
